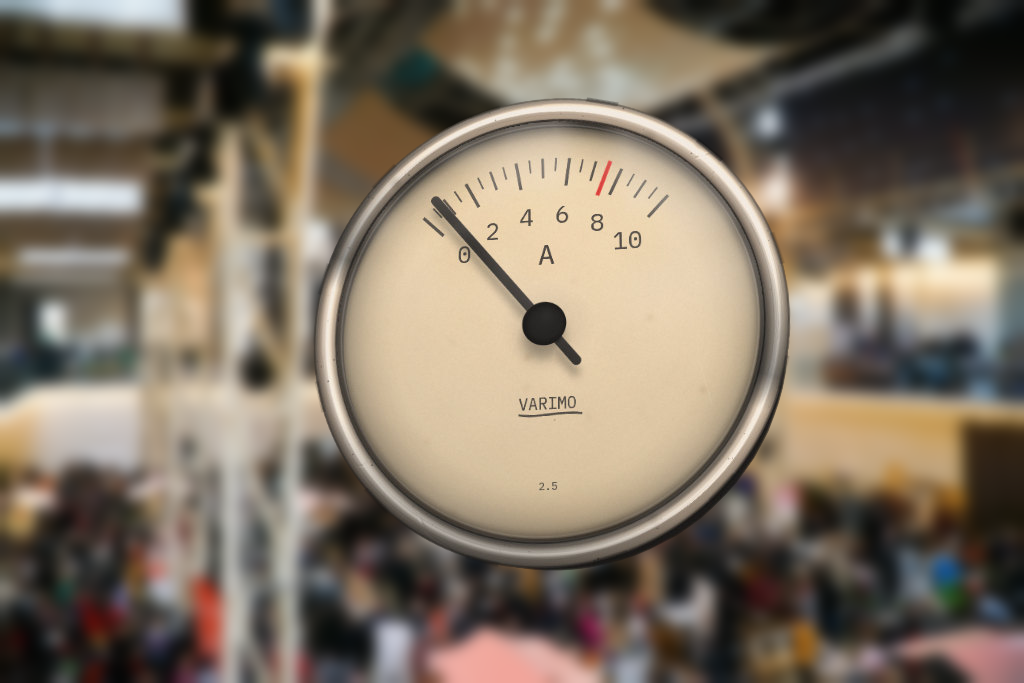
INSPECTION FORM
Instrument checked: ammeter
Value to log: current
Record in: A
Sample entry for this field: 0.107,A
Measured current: 0.75,A
